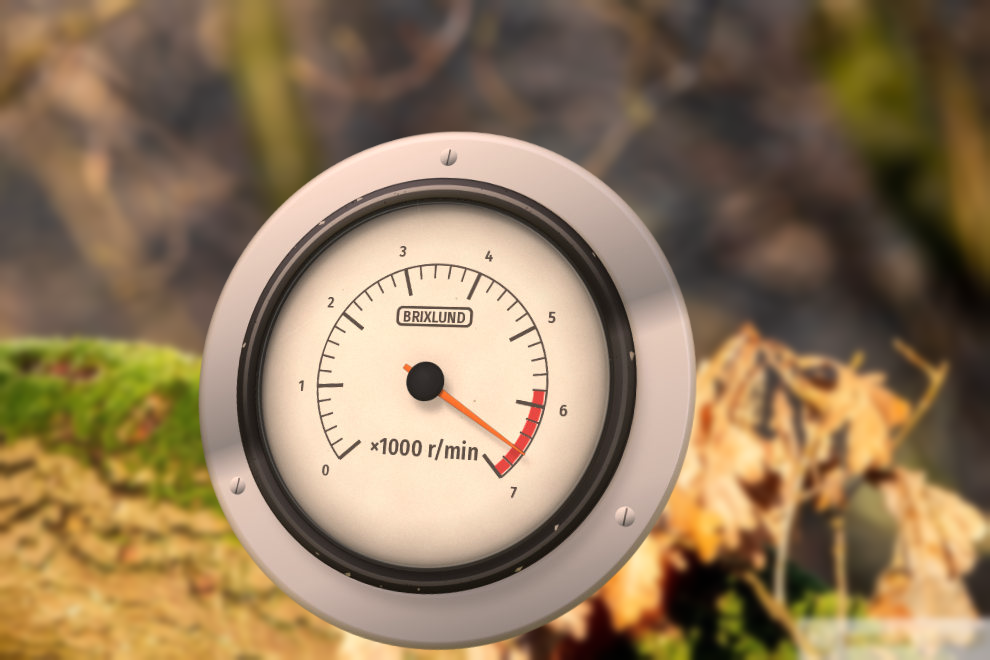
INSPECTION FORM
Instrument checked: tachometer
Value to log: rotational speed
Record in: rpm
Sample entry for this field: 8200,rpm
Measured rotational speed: 6600,rpm
